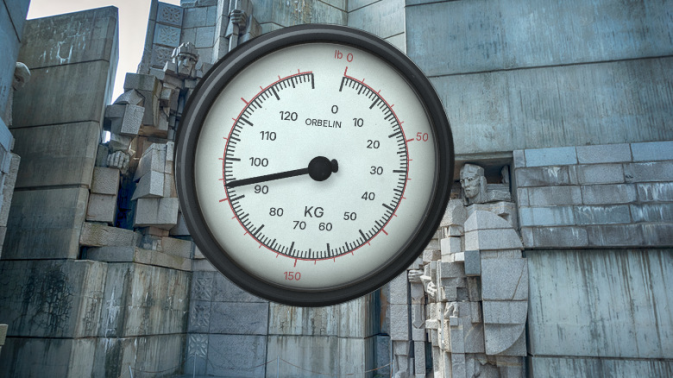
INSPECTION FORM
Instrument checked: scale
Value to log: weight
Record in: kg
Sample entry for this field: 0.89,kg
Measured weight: 94,kg
